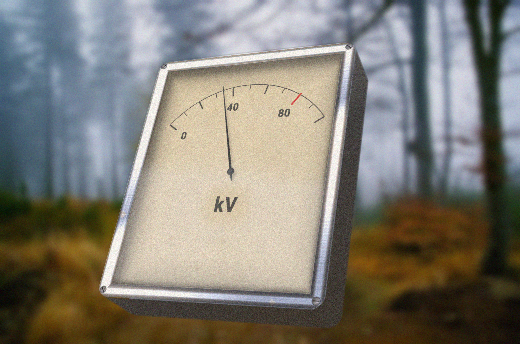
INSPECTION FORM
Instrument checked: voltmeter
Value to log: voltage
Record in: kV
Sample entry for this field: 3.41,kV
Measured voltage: 35,kV
